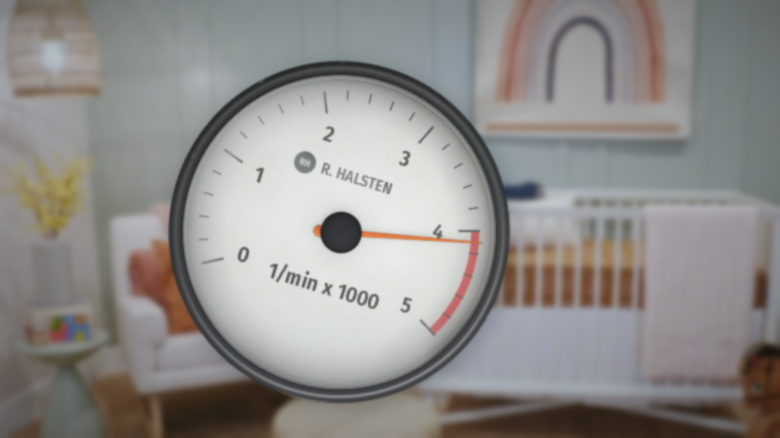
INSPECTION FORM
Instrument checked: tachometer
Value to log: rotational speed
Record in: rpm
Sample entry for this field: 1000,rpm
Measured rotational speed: 4100,rpm
